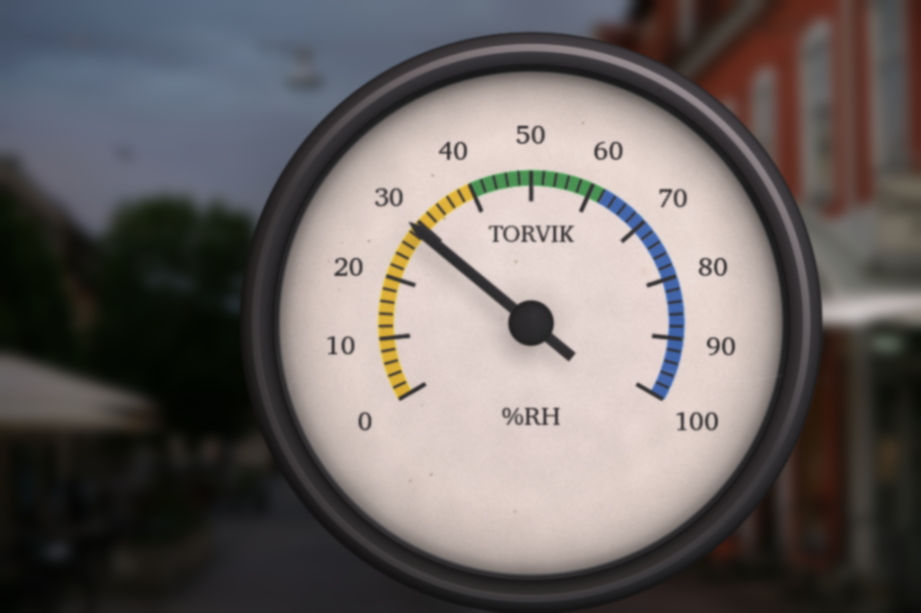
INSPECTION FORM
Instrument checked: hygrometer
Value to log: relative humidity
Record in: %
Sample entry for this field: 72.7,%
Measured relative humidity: 29,%
